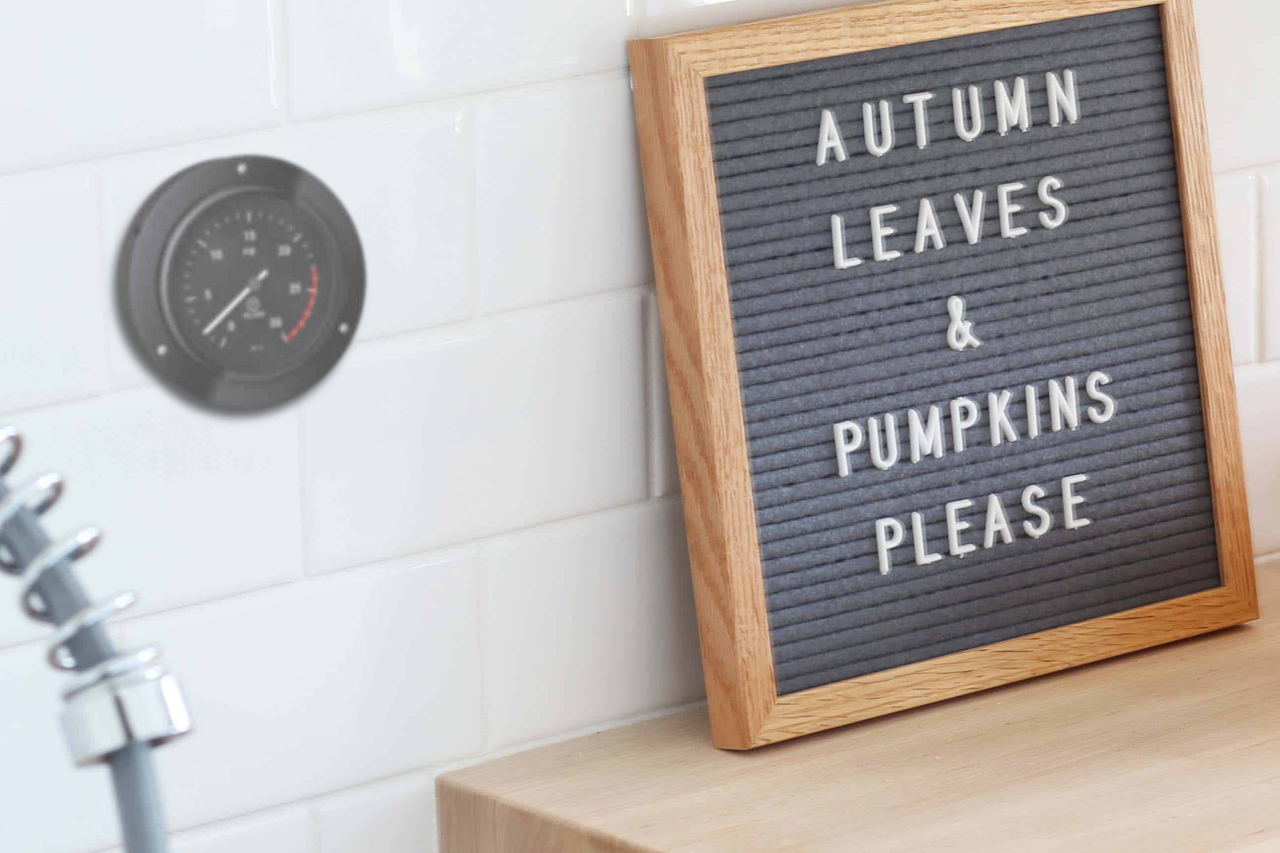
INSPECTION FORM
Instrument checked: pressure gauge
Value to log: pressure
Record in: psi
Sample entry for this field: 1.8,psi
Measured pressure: 2,psi
